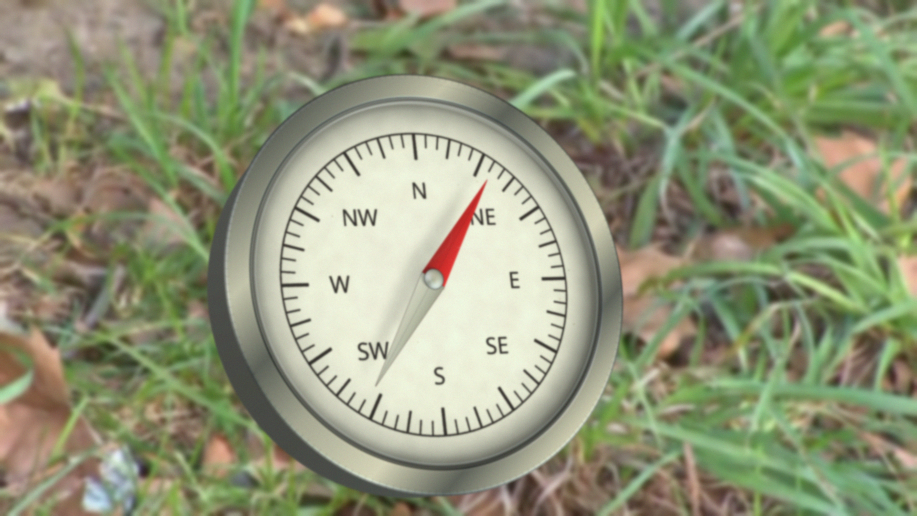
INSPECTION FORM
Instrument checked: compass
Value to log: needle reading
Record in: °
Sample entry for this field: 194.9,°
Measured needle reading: 35,°
